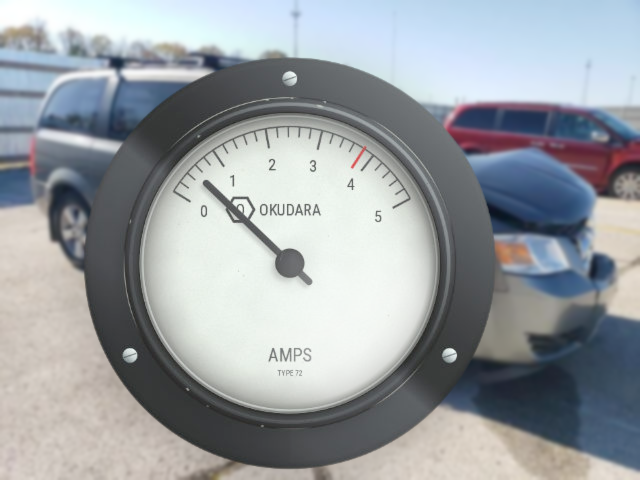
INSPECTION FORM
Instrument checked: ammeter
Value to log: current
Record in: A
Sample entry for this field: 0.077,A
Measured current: 0.5,A
